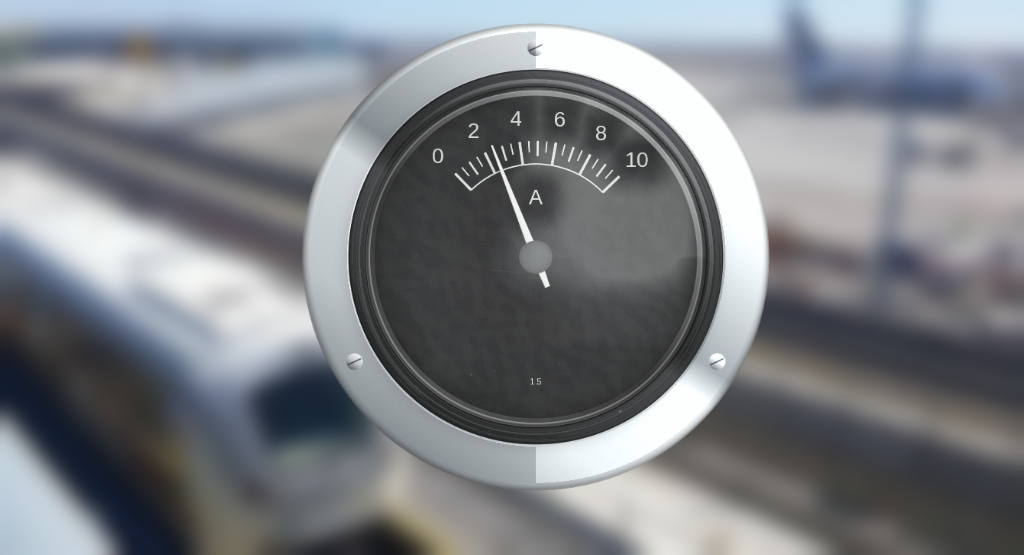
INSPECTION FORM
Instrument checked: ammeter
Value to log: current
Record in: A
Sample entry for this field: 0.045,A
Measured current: 2.5,A
